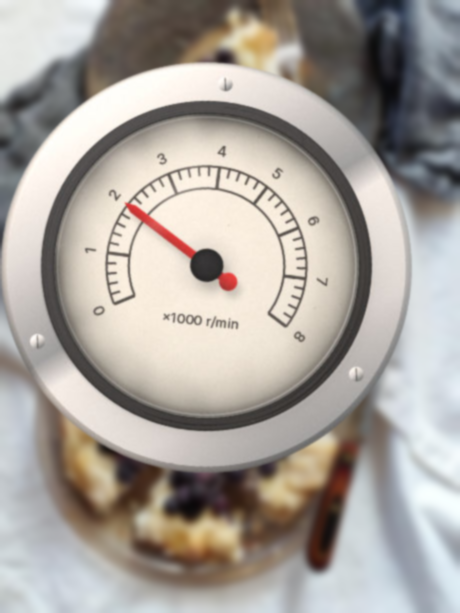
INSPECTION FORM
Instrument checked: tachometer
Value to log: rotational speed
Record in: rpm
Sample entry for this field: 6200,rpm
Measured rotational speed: 2000,rpm
